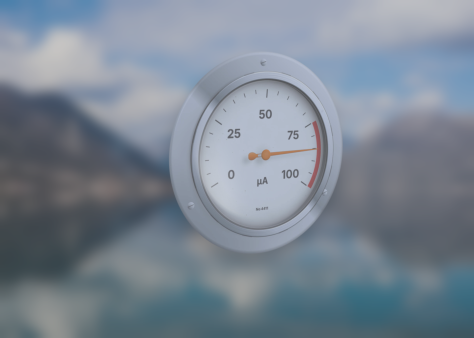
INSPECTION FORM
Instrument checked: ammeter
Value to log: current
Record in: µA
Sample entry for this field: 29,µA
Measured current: 85,µA
